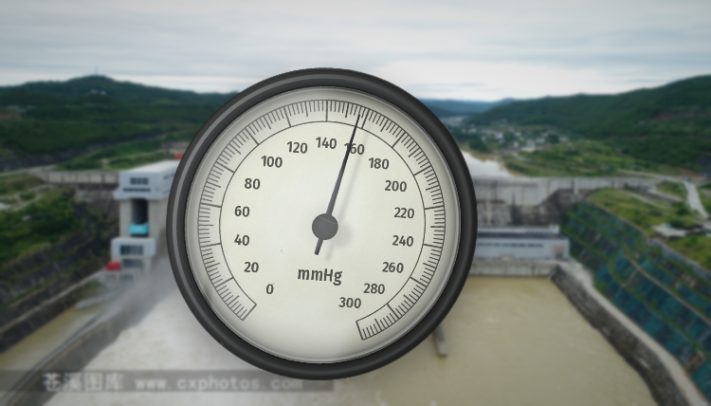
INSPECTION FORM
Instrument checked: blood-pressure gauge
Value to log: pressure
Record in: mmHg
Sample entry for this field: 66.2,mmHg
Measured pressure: 156,mmHg
